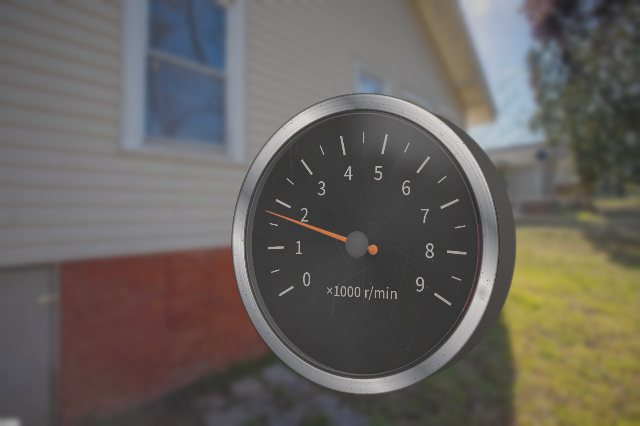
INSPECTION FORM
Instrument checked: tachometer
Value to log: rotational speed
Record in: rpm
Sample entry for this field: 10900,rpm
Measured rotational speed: 1750,rpm
